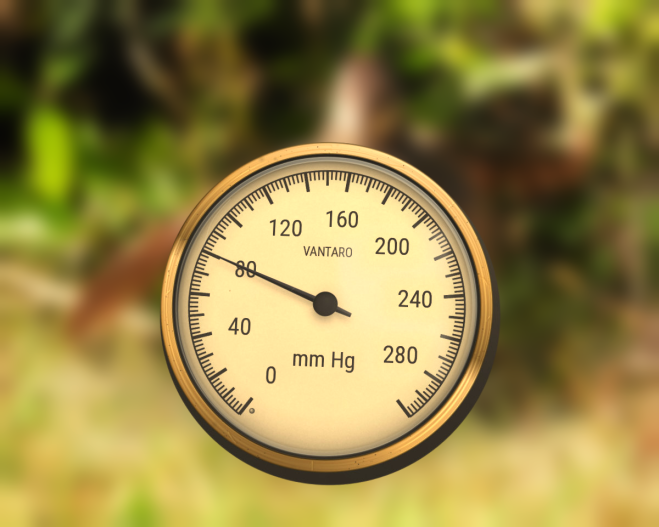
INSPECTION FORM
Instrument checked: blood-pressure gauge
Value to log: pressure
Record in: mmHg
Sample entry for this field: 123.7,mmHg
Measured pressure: 80,mmHg
